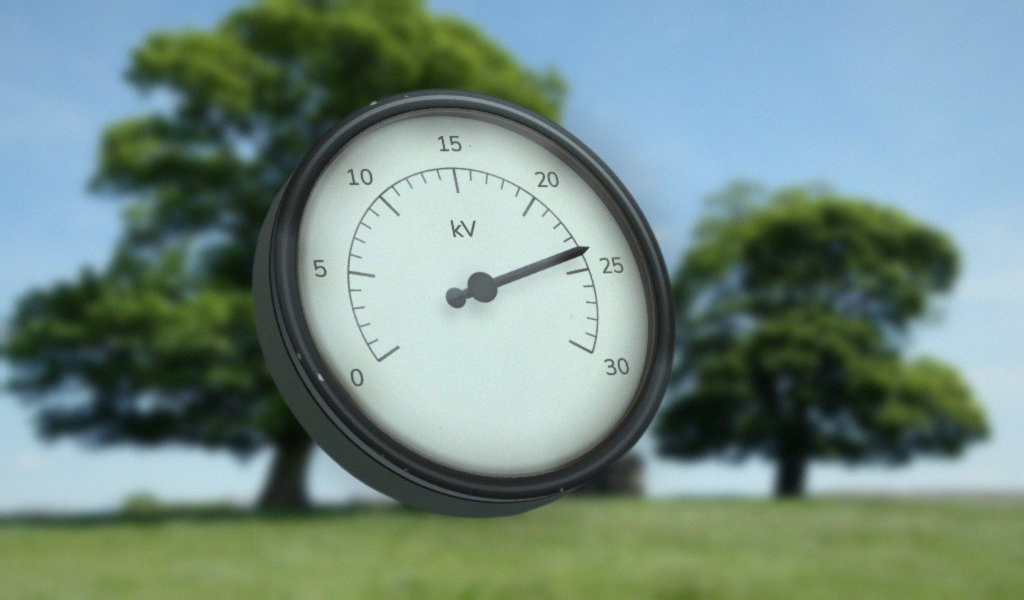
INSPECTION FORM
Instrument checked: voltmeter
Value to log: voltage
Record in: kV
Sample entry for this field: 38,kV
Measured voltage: 24,kV
